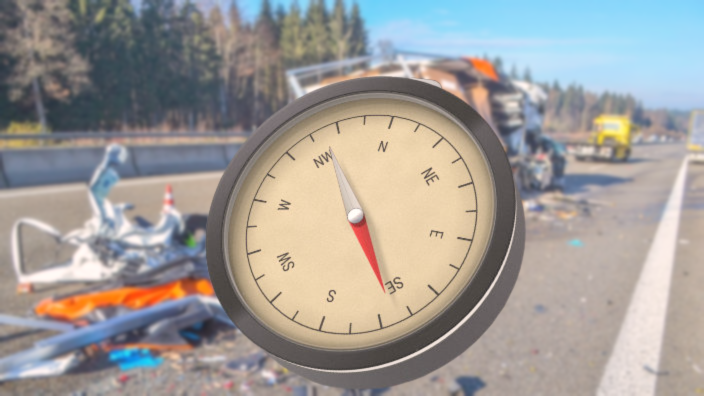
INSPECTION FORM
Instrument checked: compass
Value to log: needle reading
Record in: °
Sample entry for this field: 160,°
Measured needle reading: 142.5,°
